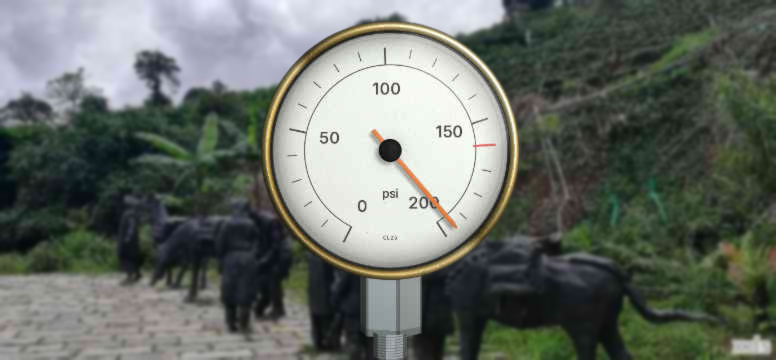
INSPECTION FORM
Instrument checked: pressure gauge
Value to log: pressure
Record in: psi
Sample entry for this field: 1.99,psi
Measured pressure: 195,psi
